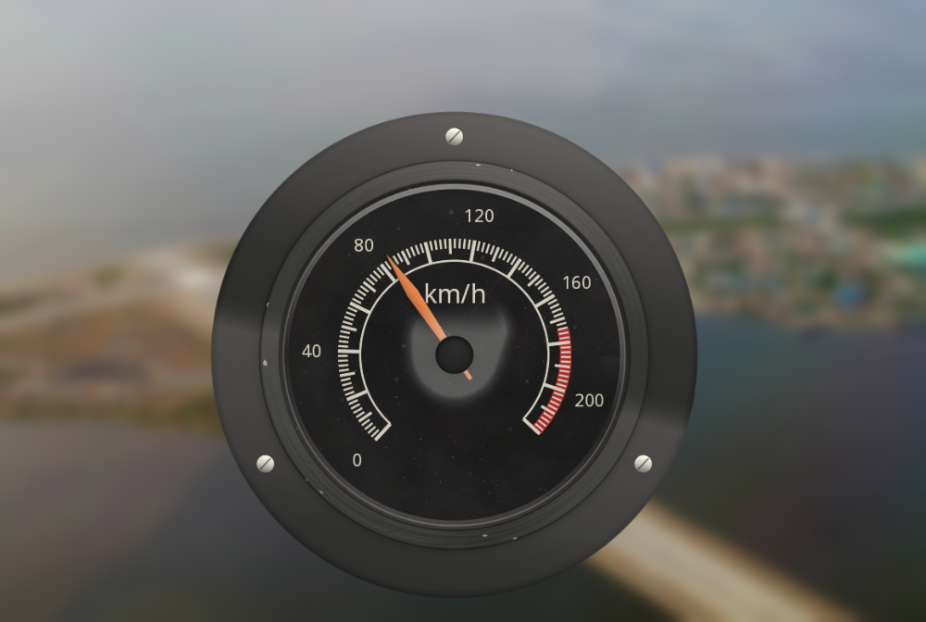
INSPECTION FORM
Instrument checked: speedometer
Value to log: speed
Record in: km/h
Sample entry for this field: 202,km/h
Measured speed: 84,km/h
